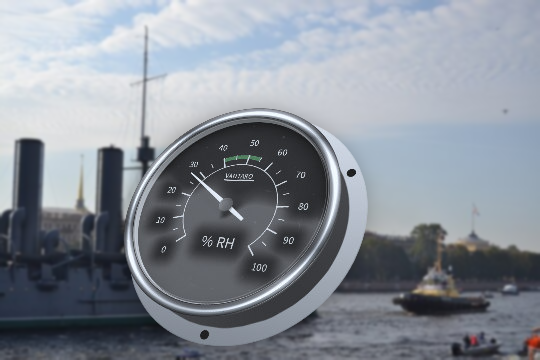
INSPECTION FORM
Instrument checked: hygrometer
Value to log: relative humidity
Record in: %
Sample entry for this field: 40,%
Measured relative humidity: 27.5,%
